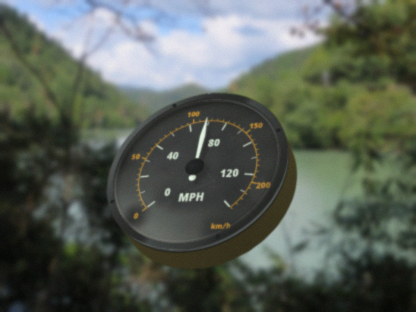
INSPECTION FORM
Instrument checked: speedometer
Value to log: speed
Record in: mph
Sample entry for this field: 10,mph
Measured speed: 70,mph
